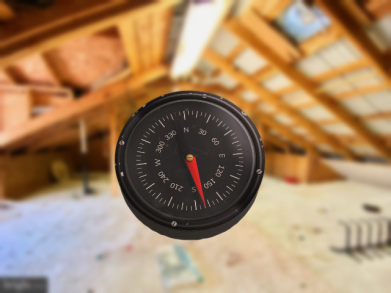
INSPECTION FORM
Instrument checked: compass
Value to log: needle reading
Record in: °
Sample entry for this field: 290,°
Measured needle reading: 170,°
